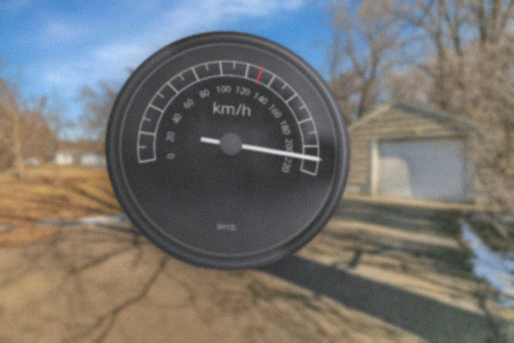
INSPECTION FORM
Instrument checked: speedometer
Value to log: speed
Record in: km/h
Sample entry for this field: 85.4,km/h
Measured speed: 210,km/h
